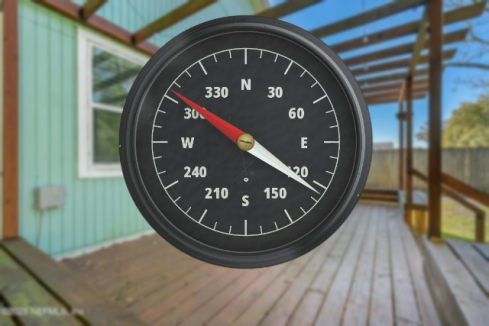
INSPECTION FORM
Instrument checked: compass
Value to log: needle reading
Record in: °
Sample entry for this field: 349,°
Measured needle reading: 305,°
